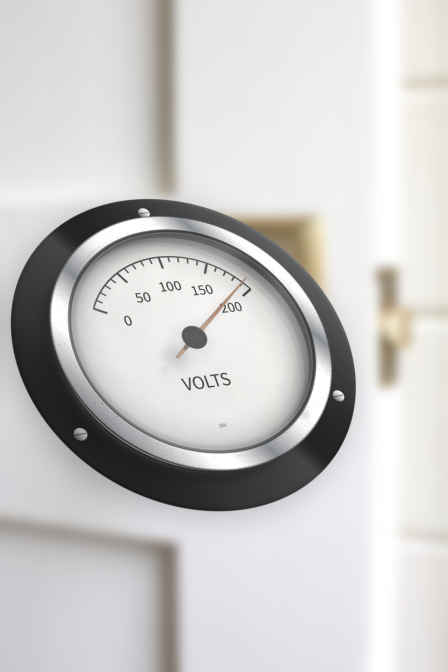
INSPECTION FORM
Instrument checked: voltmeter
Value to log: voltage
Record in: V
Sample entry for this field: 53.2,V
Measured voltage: 190,V
